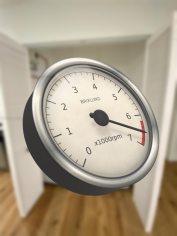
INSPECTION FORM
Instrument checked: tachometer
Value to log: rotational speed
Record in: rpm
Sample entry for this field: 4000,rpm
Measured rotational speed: 6600,rpm
